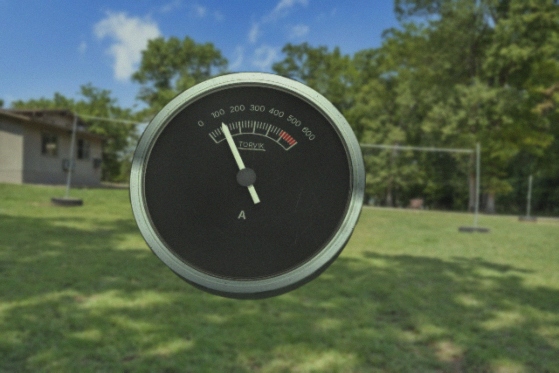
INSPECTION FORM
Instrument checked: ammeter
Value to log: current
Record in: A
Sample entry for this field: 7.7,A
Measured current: 100,A
